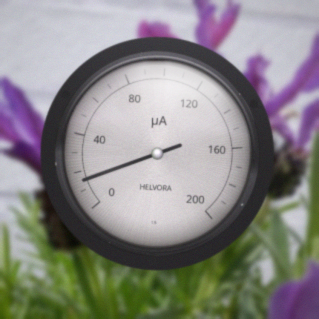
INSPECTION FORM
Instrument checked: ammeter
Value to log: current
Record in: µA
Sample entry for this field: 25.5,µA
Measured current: 15,µA
